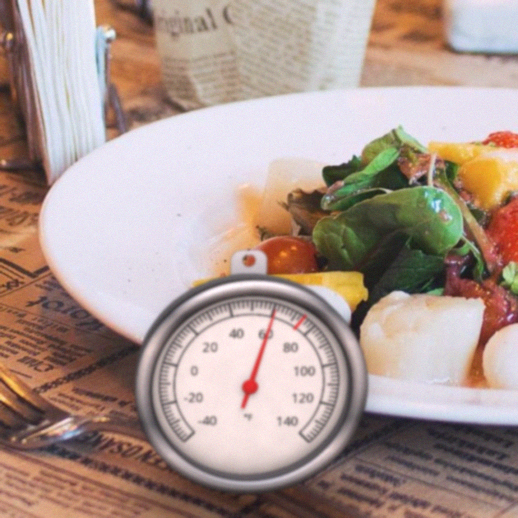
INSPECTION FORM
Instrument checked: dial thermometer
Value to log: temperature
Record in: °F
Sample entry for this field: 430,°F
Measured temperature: 60,°F
